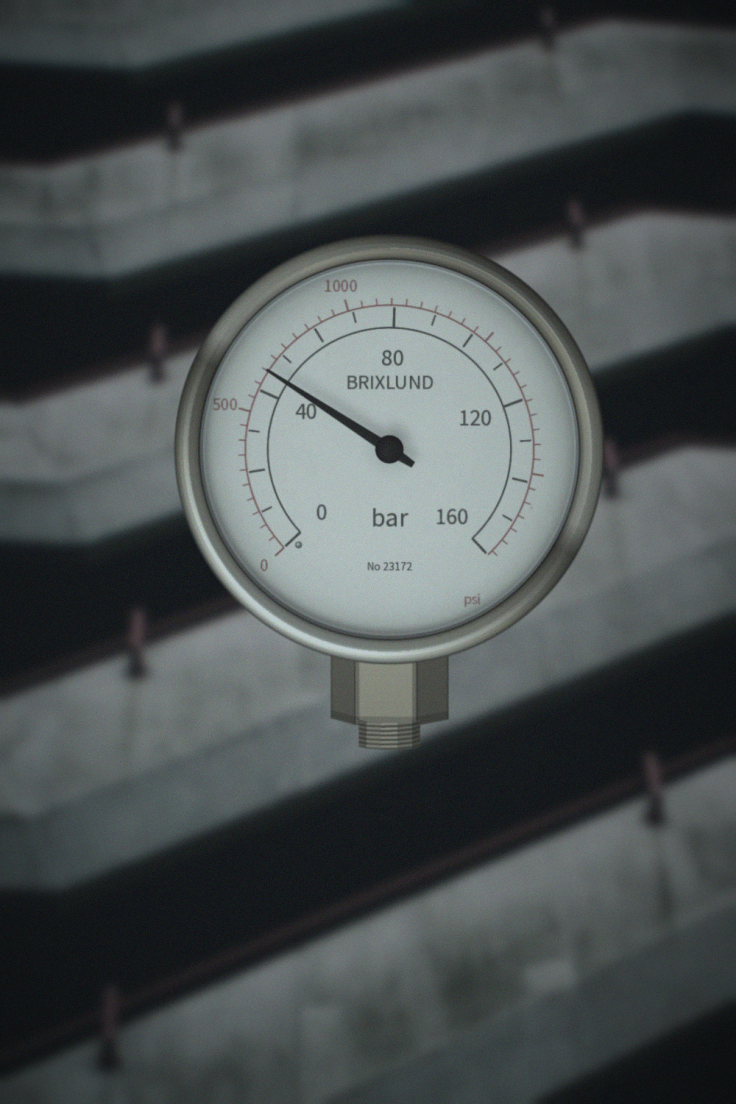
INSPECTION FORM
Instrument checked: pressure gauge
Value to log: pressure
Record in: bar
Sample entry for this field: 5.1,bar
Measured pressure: 45,bar
